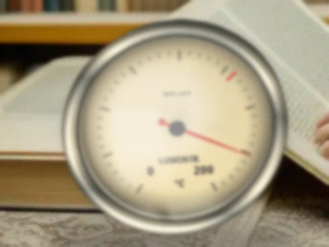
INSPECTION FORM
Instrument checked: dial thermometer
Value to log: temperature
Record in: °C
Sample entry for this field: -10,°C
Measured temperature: 175,°C
